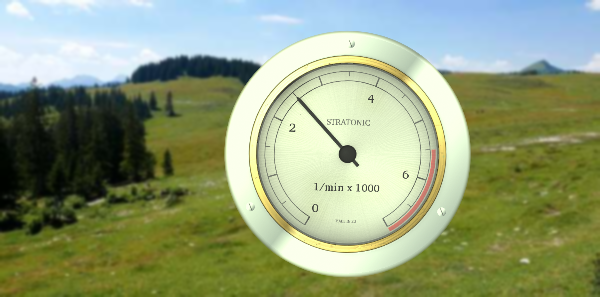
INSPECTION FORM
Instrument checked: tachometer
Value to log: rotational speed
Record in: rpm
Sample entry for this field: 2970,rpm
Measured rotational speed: 2500,rpm
